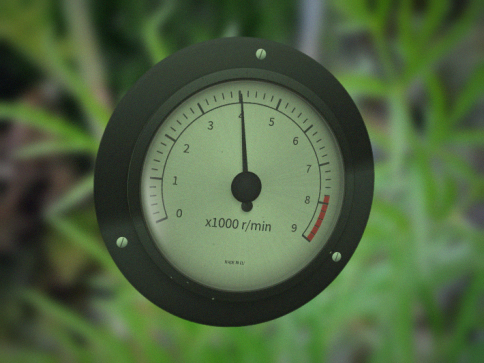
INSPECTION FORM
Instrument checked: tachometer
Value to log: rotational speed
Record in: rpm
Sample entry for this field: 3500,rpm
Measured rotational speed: 4000,rpm
